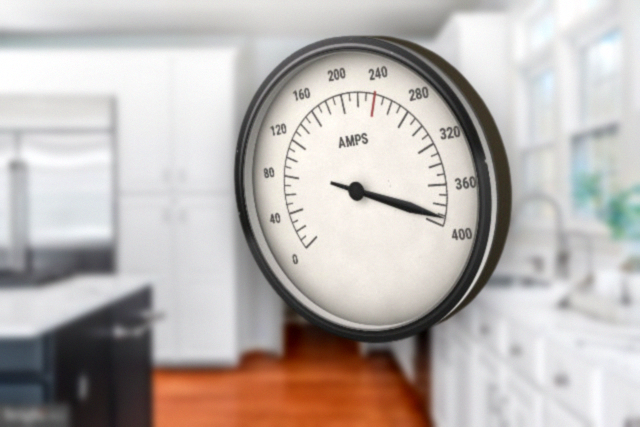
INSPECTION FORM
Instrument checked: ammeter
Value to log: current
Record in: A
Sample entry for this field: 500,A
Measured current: 390,A
